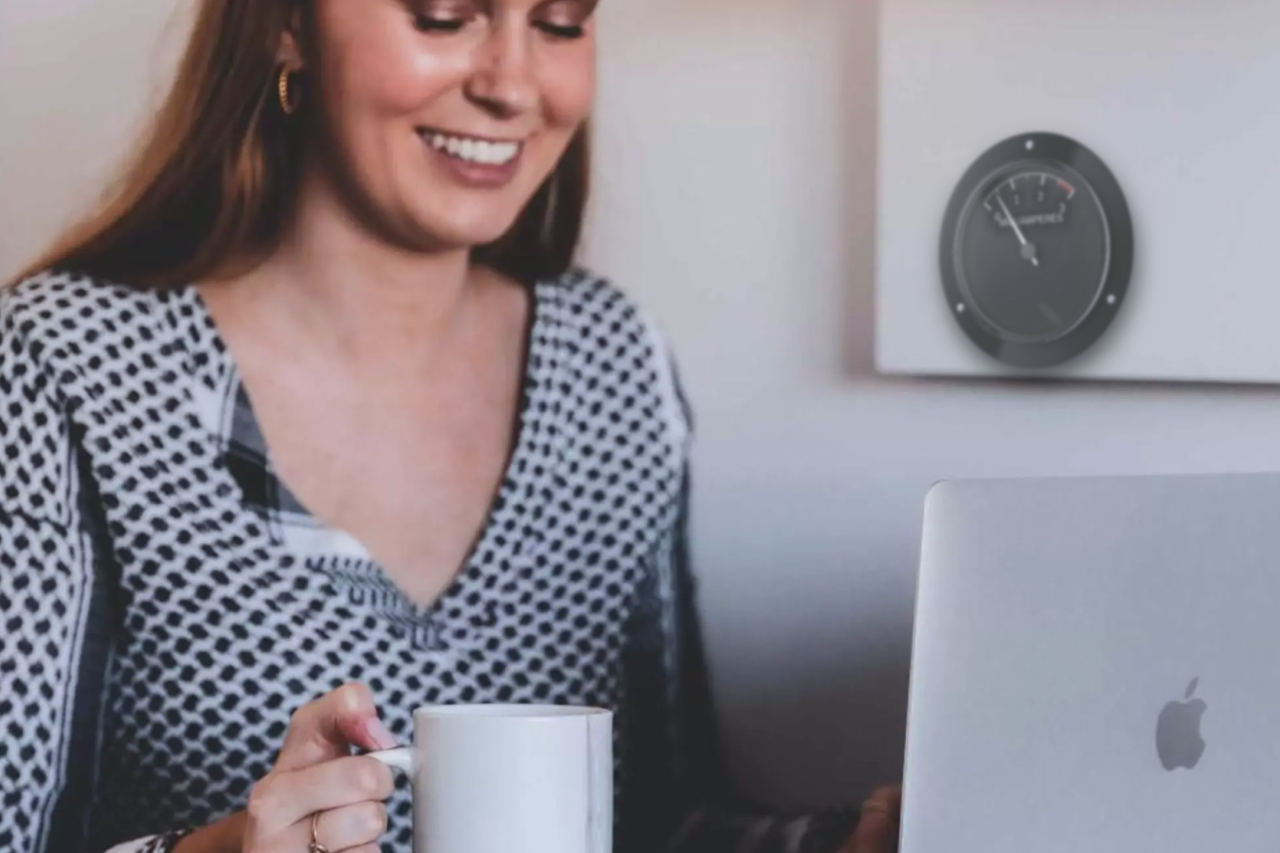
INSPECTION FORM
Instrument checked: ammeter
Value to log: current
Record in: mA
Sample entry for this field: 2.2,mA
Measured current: 0.5,mA
